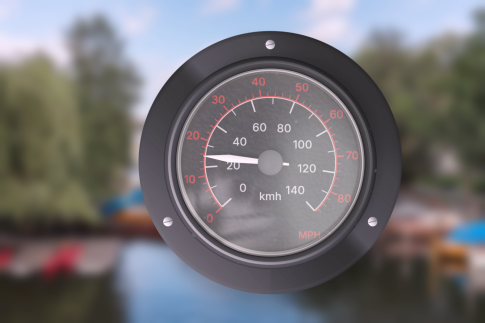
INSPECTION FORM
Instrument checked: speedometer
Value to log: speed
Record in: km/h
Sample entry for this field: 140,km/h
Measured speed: 25,km/h
